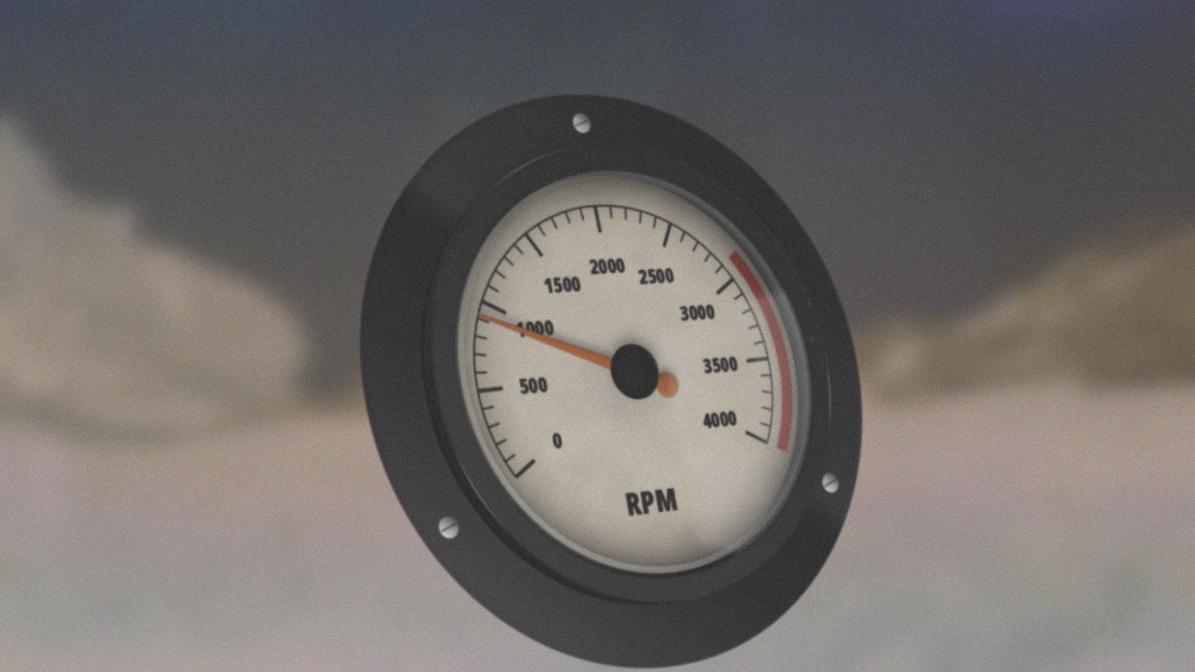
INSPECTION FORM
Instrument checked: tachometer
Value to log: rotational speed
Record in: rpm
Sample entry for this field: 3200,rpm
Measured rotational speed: 900,rpm
